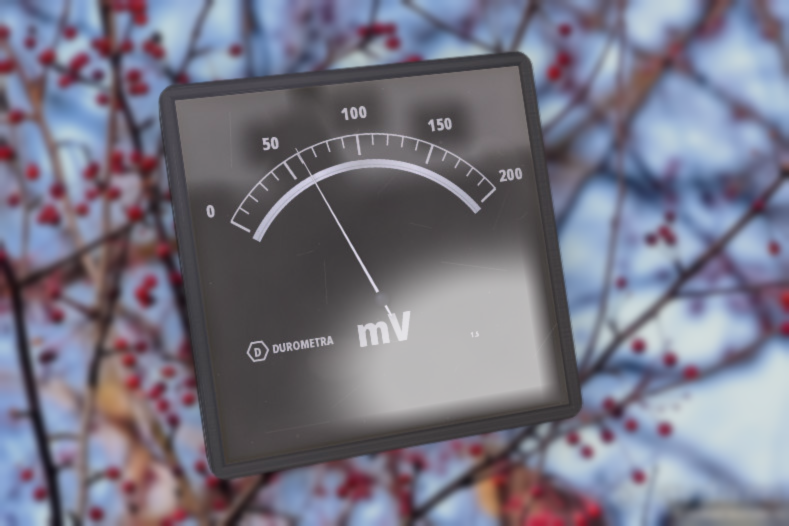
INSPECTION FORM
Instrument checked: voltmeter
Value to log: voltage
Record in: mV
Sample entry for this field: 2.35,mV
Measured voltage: 60,mV
